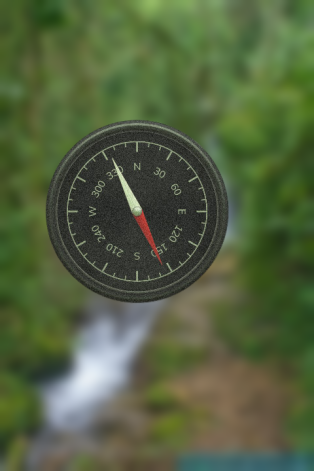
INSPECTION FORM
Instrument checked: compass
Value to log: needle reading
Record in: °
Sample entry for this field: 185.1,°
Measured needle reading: 155,°
